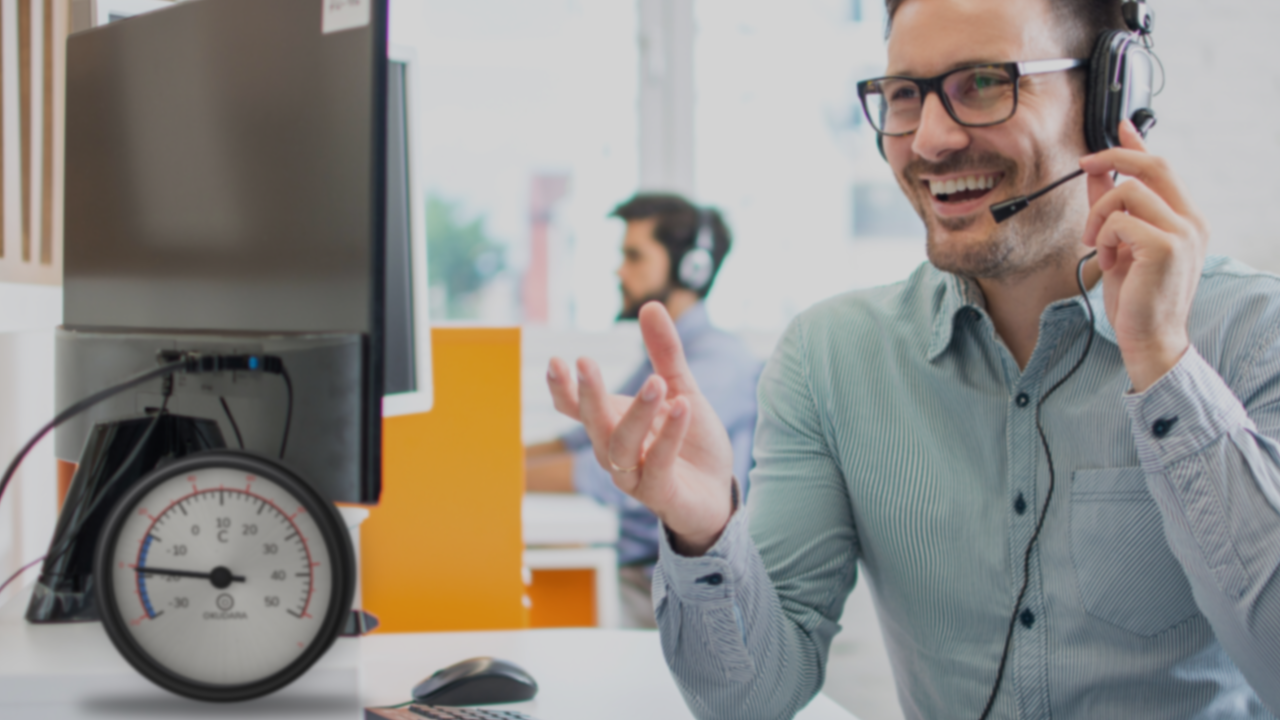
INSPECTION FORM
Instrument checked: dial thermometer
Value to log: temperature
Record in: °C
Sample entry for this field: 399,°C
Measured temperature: -18,°C
